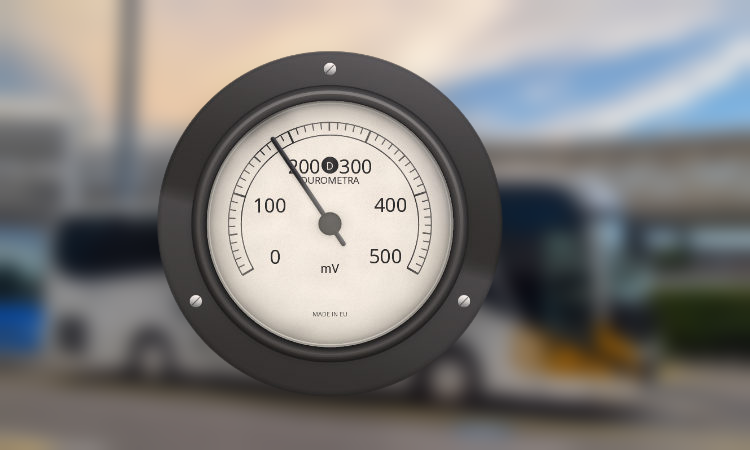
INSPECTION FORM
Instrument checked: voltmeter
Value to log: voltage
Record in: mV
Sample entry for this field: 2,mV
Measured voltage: 180,mV
